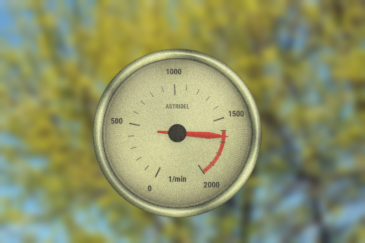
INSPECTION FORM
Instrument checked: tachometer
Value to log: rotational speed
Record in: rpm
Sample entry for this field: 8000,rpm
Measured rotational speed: 1650,rpm
